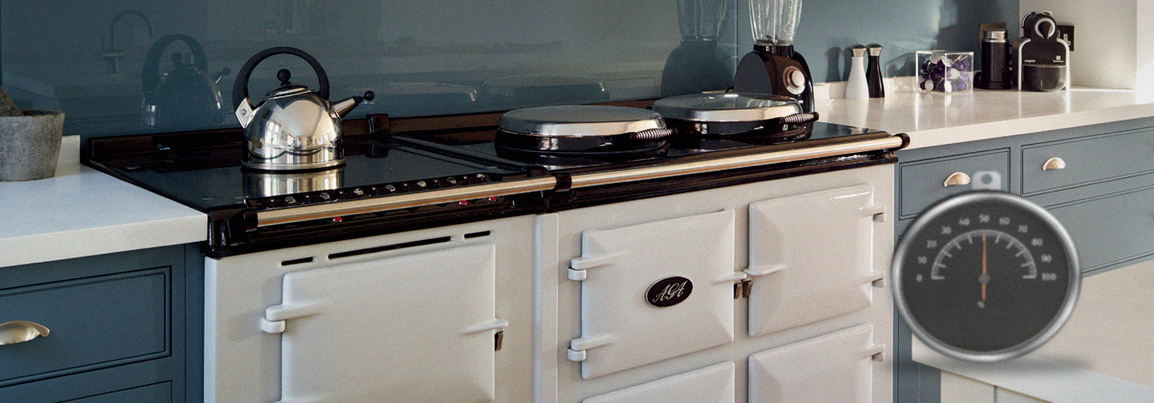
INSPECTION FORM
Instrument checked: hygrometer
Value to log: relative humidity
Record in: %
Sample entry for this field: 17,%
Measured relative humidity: 50,%
